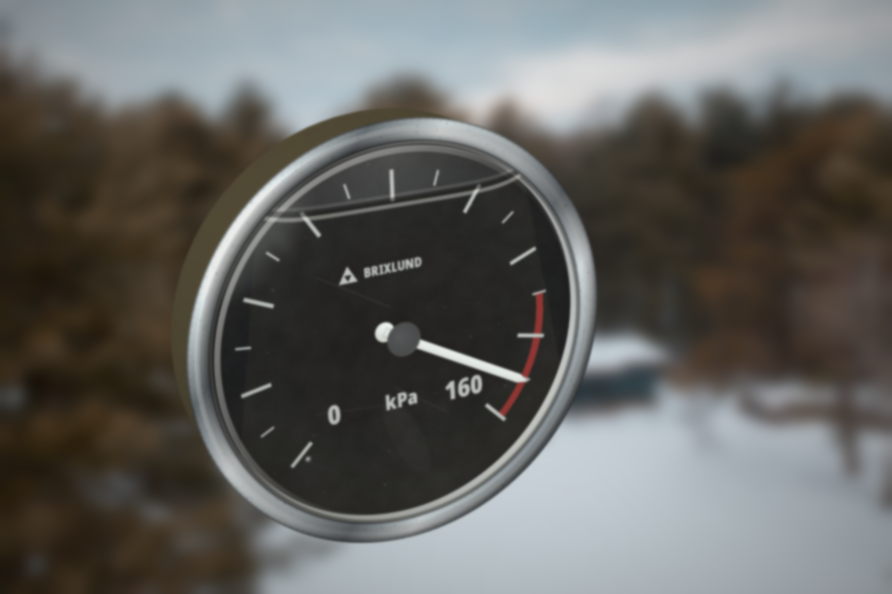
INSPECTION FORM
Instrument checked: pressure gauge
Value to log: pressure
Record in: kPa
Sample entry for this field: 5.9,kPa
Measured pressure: 150,kPa
